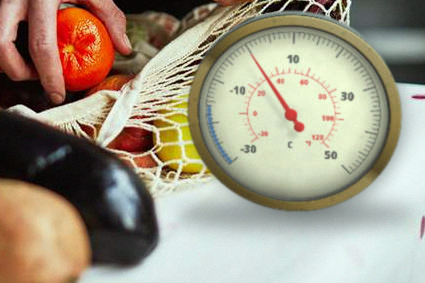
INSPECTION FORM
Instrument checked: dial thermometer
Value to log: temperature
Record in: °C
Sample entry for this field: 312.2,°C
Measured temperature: 0,°C
